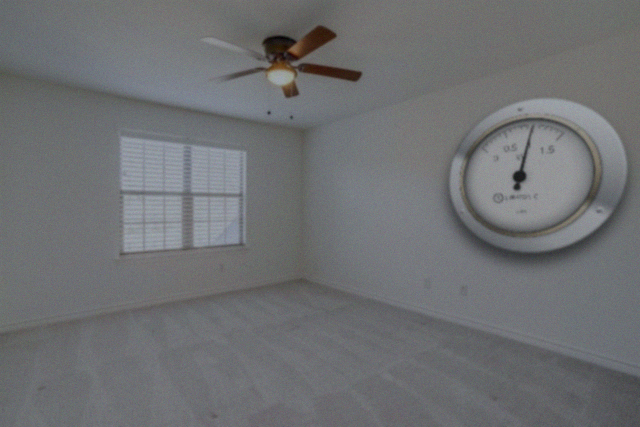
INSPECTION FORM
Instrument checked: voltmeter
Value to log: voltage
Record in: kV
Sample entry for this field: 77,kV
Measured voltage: 1,kV
